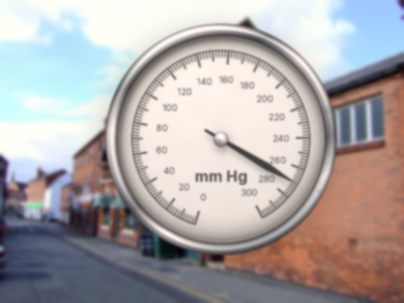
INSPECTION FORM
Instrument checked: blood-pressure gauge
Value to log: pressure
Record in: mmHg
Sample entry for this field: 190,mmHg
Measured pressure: 270,mmHg
